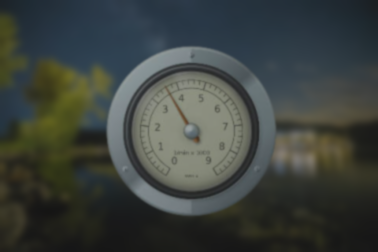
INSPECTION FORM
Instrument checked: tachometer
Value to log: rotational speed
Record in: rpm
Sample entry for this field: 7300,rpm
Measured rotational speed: 3600,rpm
